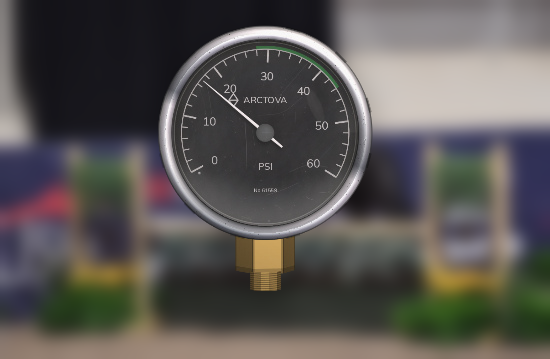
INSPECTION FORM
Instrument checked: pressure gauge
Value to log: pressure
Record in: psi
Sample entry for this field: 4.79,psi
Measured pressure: 17,psi
